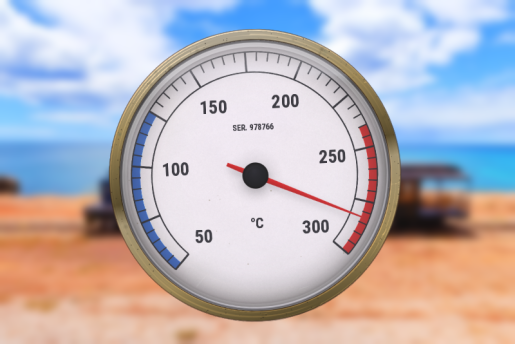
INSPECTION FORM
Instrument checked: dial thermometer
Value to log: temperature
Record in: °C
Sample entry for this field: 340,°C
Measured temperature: 282.5,°C
